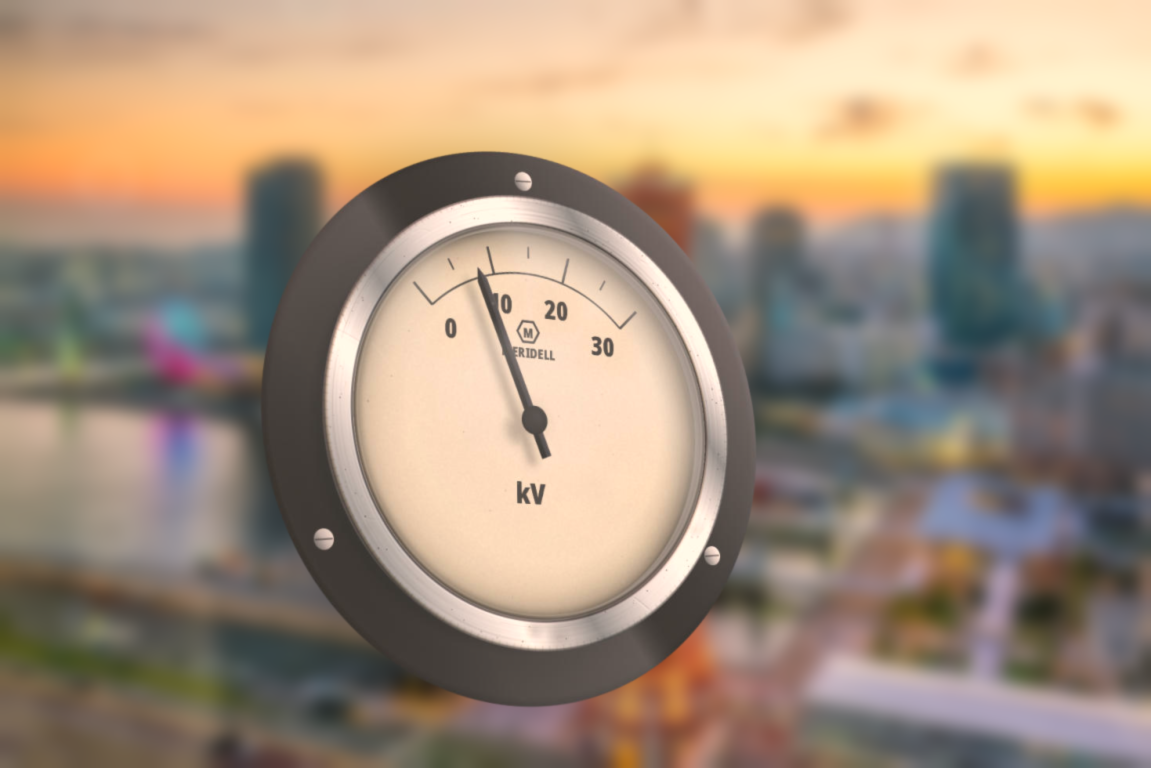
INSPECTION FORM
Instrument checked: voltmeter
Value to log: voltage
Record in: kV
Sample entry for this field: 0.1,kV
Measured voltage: 7.5,kV
